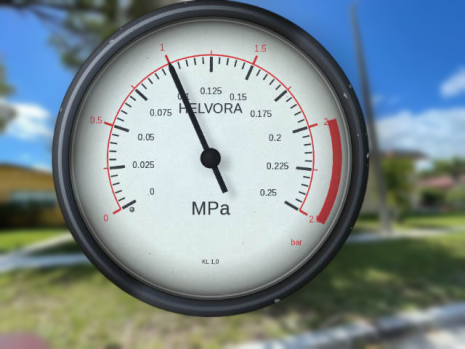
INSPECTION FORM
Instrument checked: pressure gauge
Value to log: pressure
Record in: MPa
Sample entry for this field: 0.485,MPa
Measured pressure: 0.1,MPa
